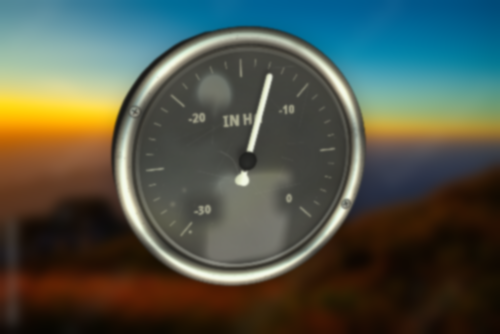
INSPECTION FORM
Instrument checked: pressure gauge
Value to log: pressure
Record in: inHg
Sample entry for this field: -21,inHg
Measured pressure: -13,inHg
